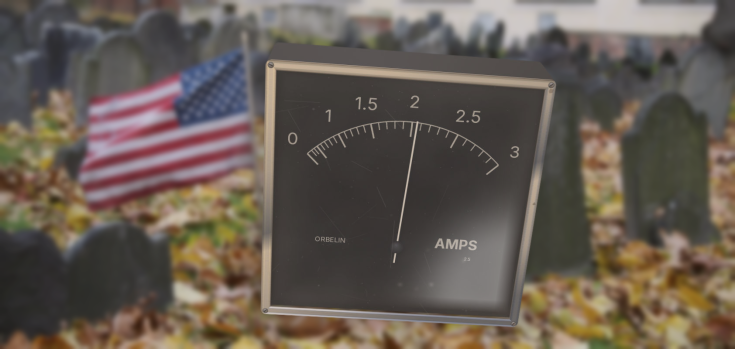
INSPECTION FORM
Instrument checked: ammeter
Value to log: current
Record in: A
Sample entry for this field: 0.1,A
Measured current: 2.05,A
